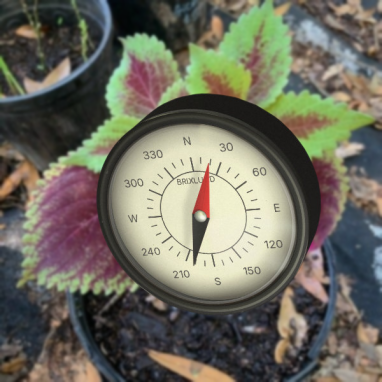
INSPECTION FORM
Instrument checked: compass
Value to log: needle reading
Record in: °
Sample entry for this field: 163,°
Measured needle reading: 20,°
